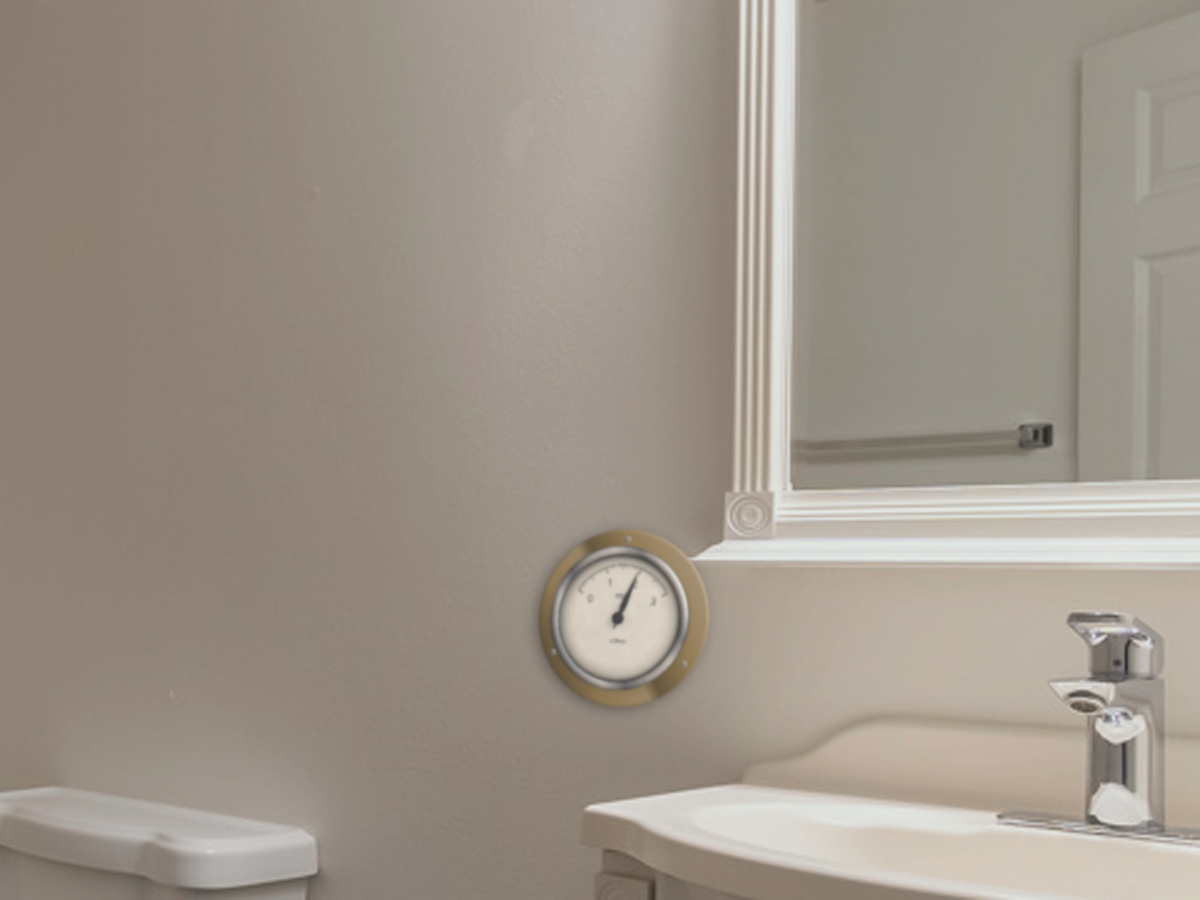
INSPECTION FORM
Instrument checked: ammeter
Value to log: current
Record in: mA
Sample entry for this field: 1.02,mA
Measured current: 2,mA
